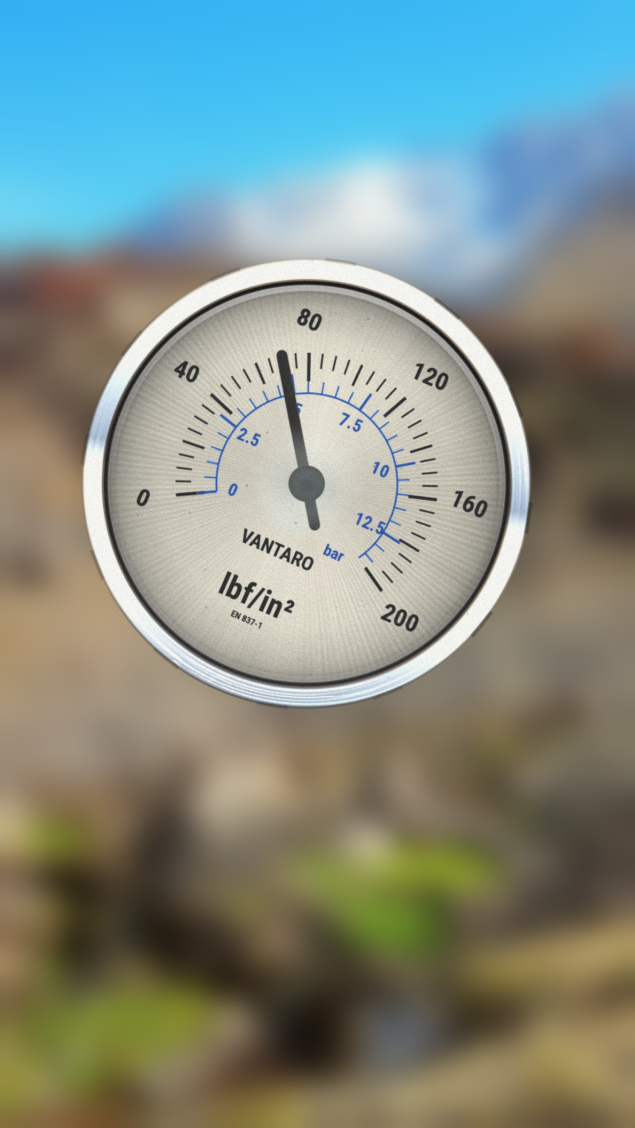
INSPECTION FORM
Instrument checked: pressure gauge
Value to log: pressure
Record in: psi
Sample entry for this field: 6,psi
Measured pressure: 70,psi
